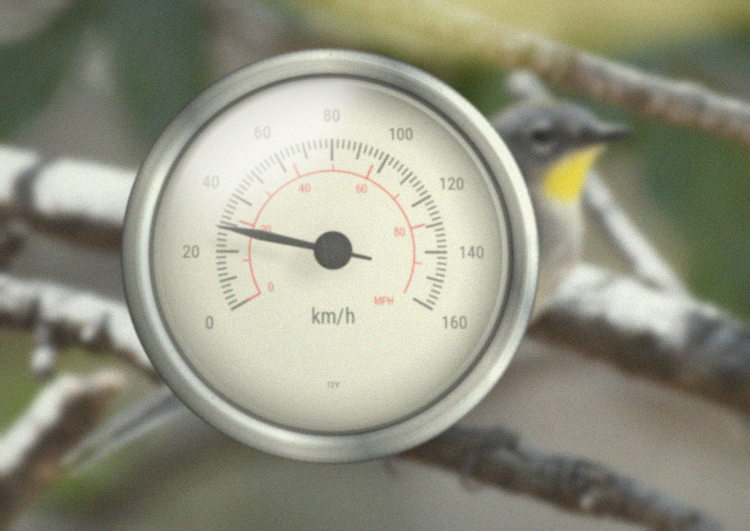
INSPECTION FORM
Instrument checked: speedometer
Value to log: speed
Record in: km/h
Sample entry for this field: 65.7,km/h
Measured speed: 28,km/h
